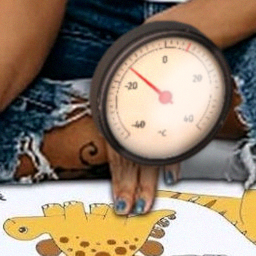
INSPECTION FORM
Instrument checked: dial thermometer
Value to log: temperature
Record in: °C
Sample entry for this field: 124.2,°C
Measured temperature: -14,°C
